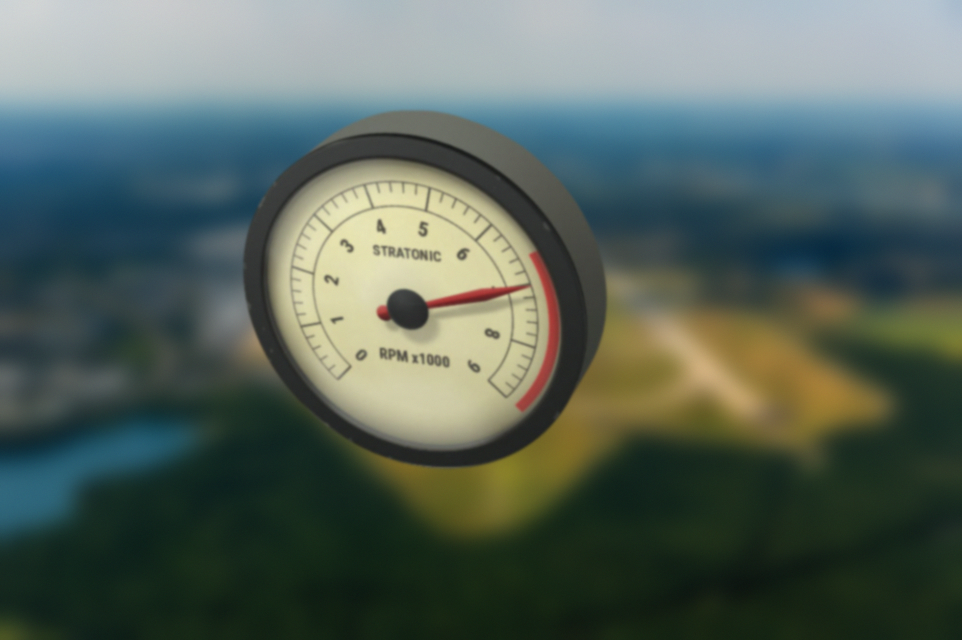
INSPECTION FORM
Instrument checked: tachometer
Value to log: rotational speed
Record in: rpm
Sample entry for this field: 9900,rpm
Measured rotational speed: 7000,rpm
